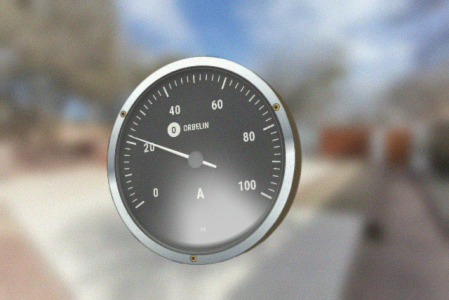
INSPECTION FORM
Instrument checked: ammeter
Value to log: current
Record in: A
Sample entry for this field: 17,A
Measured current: 22,A
